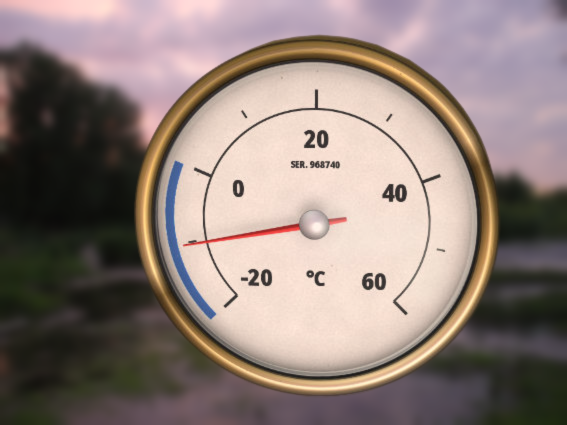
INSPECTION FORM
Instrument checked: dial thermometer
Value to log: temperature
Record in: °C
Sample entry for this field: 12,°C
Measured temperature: -10,°C
